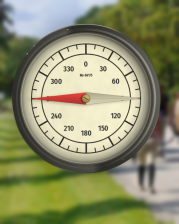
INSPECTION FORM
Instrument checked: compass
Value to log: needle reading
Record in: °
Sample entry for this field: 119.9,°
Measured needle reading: 270,°
